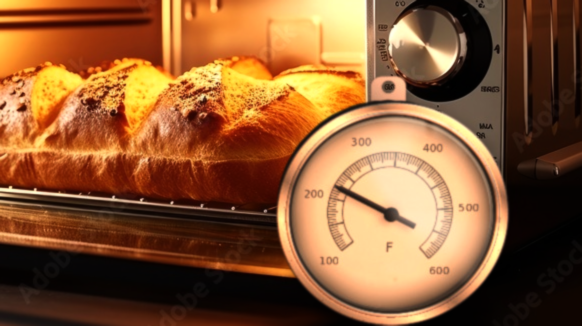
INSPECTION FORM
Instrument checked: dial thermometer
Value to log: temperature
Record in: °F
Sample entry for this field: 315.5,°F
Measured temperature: 225,°F
